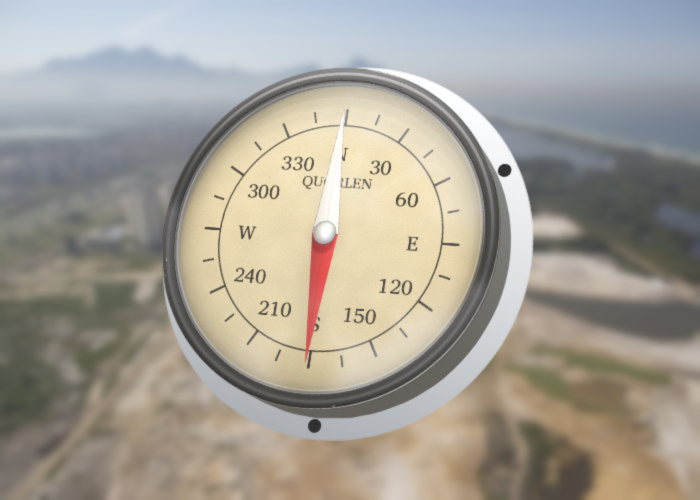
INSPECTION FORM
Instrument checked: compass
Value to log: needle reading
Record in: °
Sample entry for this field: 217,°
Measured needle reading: 180,°
